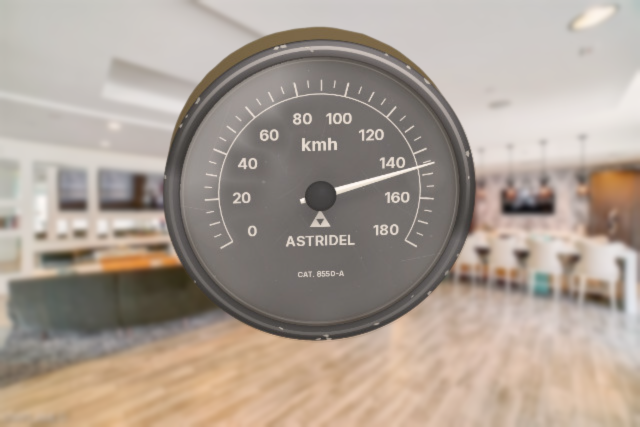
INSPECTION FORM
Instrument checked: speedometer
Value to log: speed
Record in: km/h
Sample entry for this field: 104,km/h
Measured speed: 145,km/h
